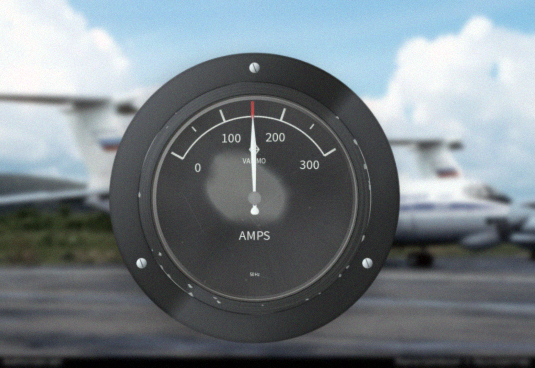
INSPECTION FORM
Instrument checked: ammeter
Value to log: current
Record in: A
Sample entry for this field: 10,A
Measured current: 150,A
